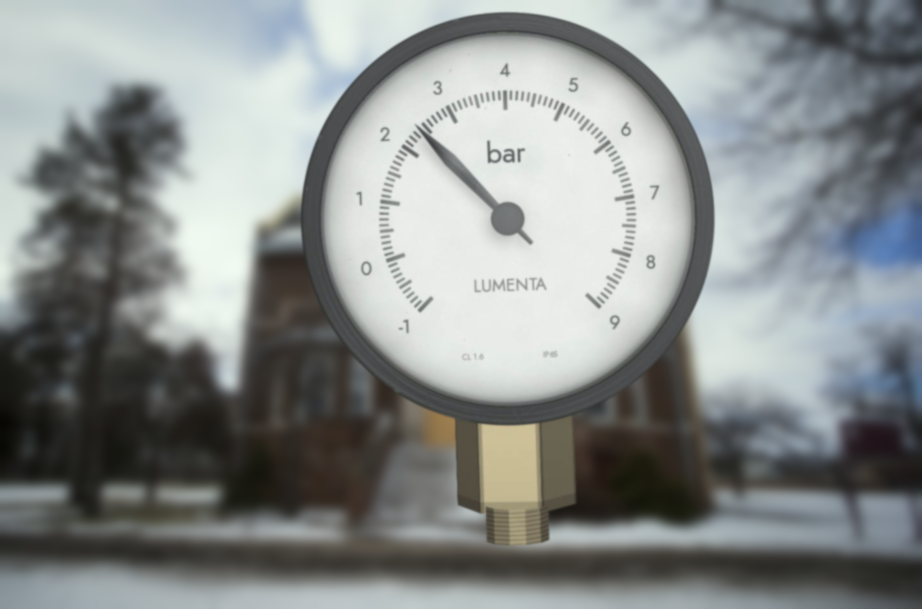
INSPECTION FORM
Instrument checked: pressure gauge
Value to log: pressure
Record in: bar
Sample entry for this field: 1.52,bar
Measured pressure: 2.4,bar
